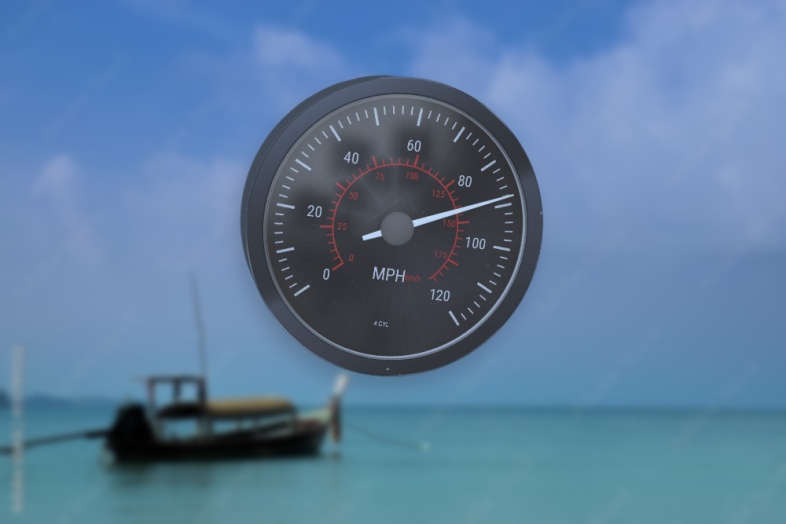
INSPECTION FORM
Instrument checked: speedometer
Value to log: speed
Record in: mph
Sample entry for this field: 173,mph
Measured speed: 88,mph
